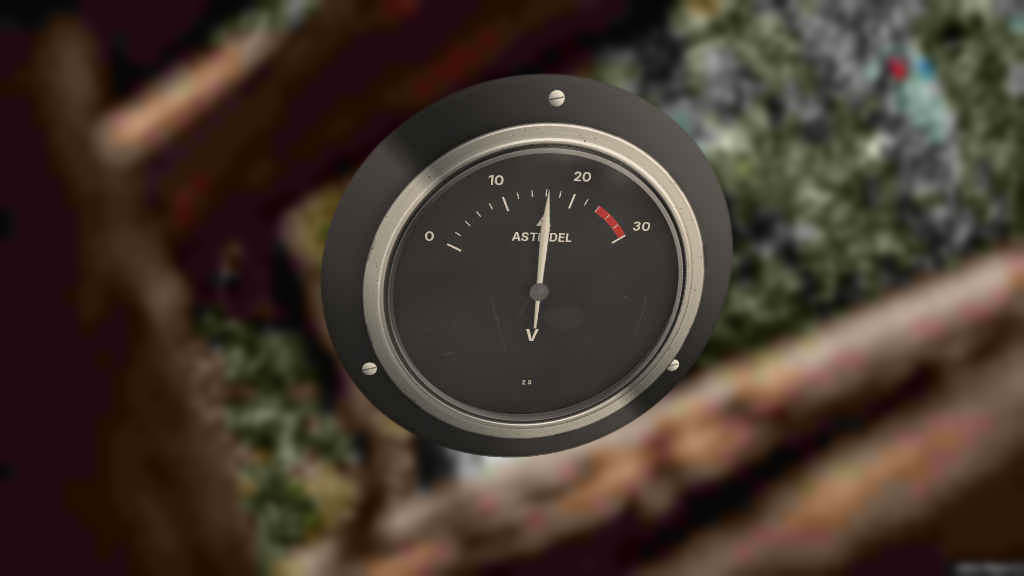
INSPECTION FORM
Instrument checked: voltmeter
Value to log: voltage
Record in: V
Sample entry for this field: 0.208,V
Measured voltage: 16,V
